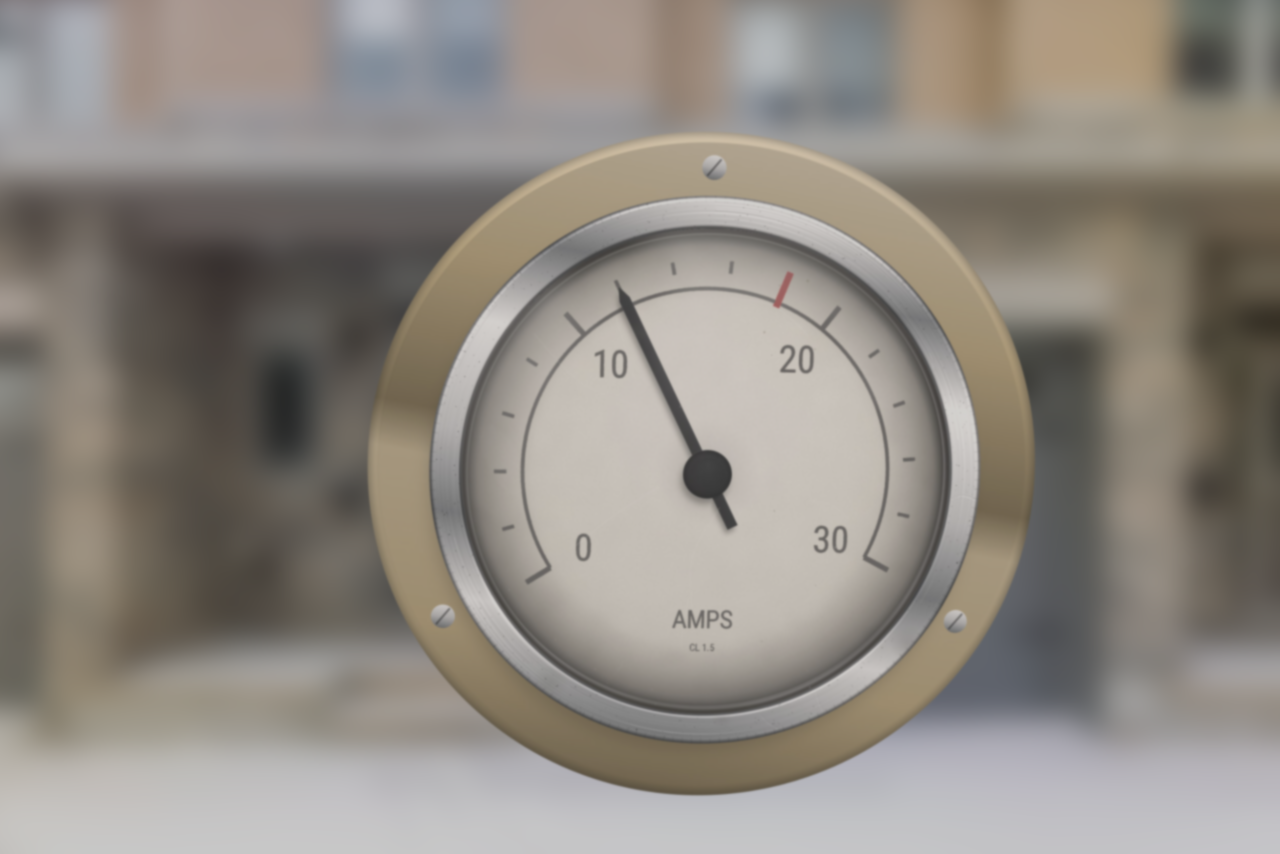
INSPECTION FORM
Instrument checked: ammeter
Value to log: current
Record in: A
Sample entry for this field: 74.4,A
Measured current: 12,A
